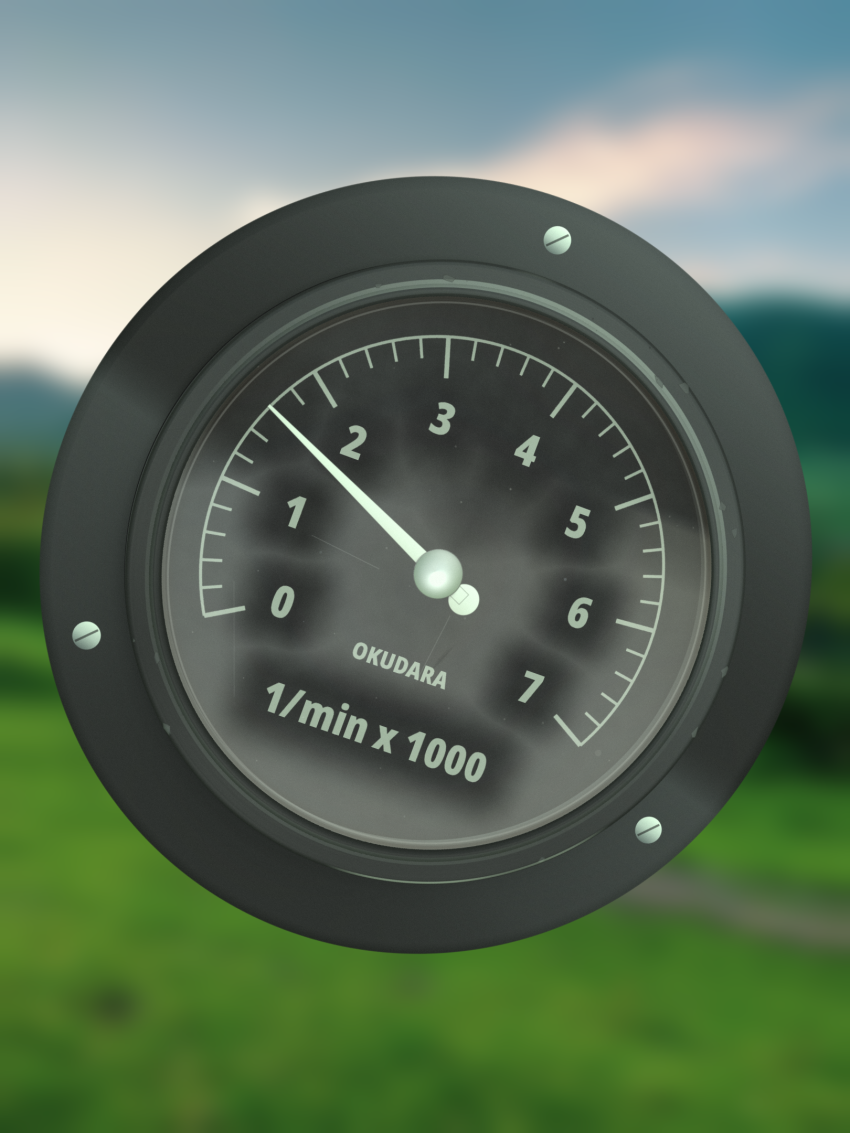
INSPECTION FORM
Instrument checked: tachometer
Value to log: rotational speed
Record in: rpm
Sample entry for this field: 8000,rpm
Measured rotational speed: 1600,rpm
